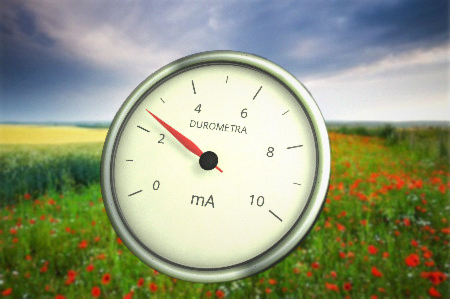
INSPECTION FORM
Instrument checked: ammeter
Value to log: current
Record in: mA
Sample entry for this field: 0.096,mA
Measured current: 2.5,mA
